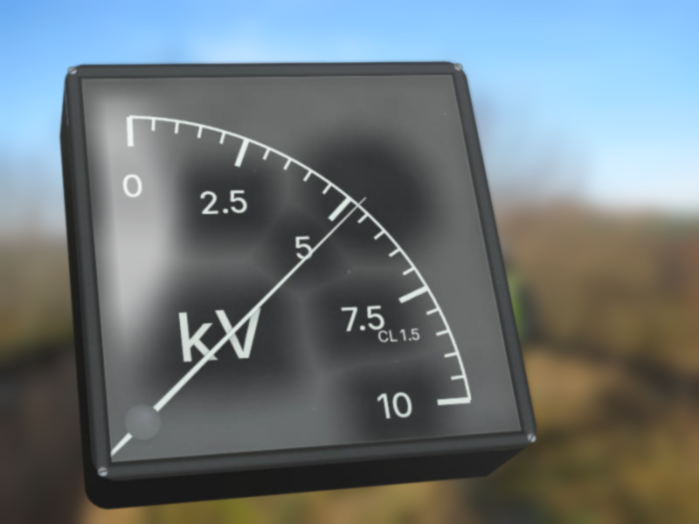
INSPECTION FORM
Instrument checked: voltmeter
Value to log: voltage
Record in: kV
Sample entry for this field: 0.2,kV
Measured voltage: 5.25,kV
